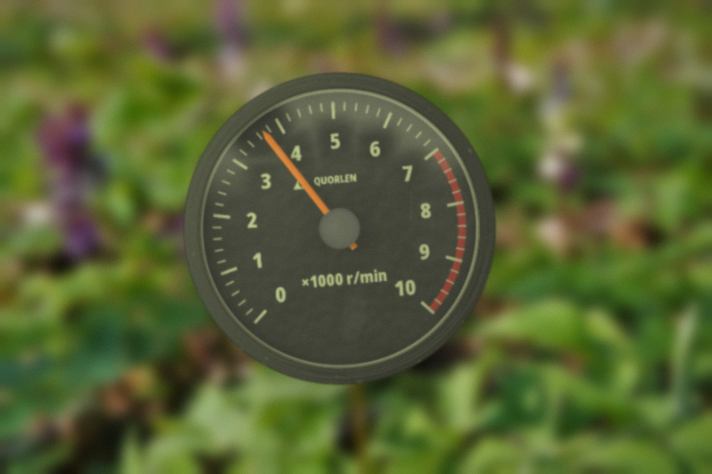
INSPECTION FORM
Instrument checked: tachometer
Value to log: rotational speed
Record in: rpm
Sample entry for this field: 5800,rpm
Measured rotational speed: 3700,rpm
